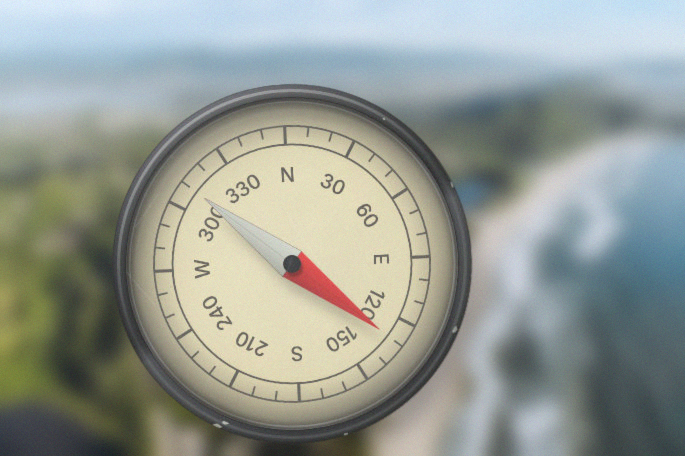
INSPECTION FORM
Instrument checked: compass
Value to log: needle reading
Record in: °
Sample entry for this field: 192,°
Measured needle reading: 130,°
